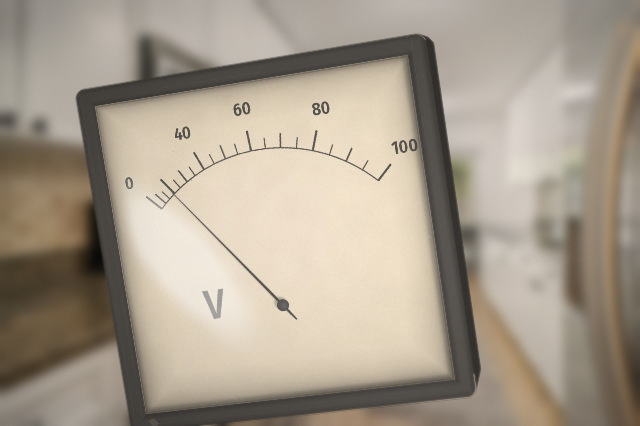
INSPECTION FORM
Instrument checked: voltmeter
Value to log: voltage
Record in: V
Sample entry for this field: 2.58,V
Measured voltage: 20,V
